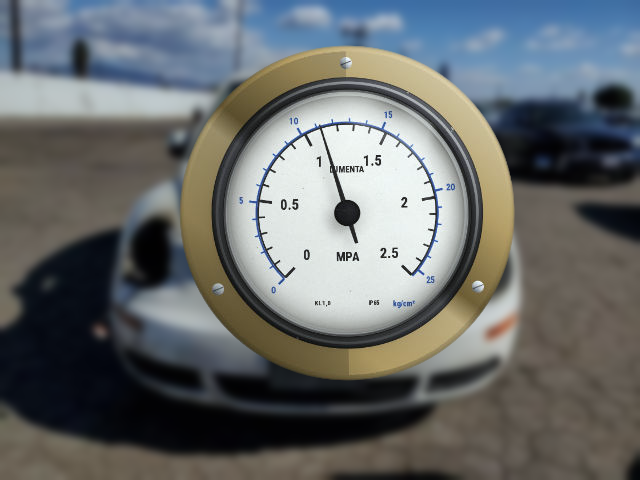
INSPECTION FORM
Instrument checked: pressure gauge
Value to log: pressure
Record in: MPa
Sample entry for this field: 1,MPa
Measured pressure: 1.1,MPa
